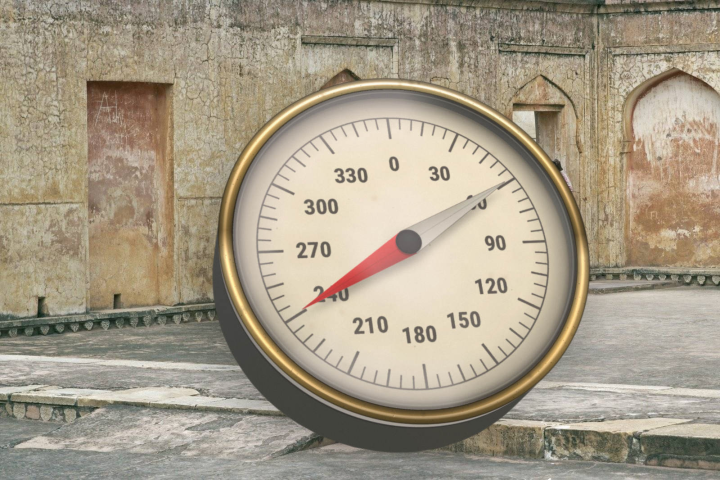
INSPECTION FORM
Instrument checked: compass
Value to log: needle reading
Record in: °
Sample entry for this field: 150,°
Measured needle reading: 240,°
